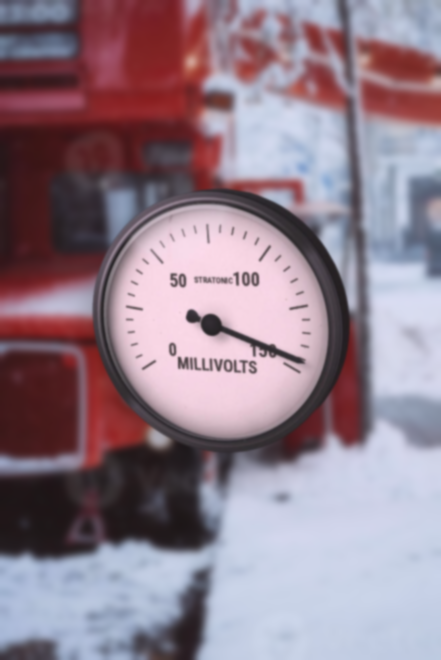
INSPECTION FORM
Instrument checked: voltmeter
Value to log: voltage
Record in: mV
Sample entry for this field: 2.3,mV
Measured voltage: 145,mV
